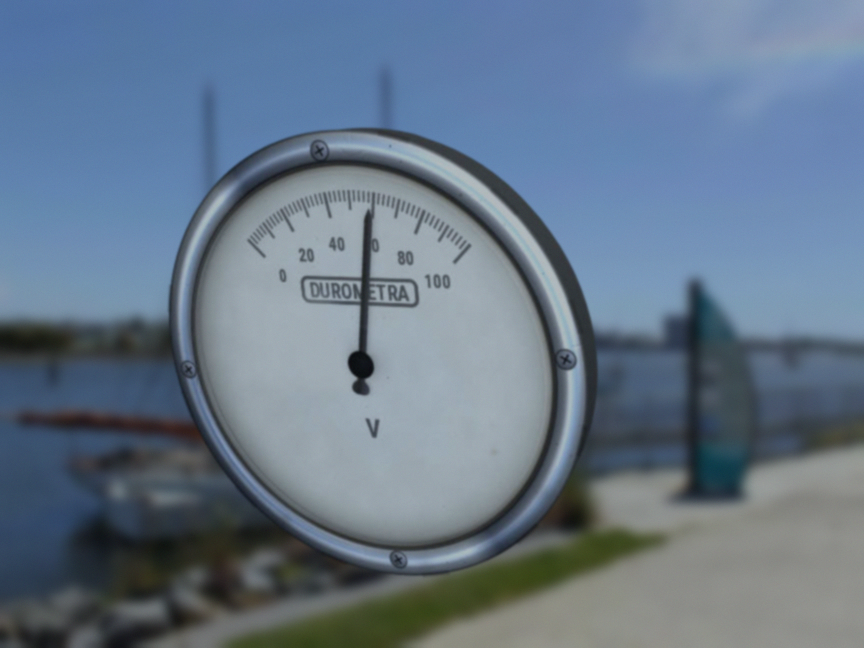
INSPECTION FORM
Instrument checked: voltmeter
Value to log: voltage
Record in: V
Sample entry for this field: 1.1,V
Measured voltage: 60,V
